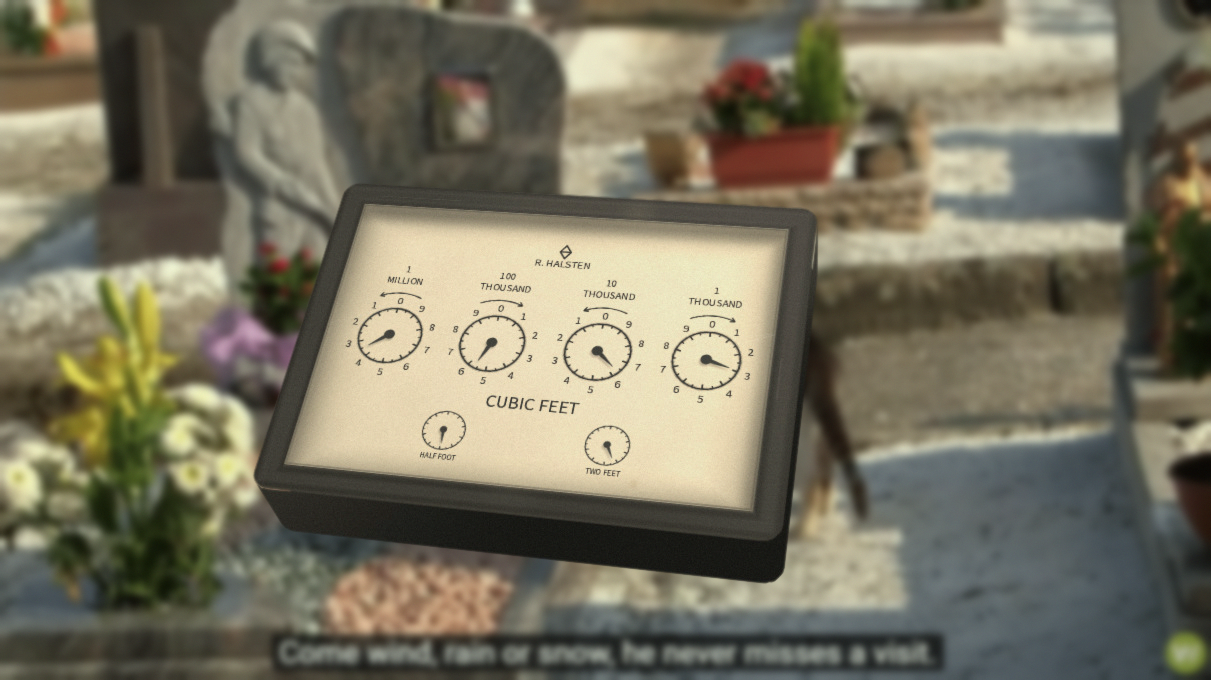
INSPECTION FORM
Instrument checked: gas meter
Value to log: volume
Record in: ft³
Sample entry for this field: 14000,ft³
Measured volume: 356300,ft³
